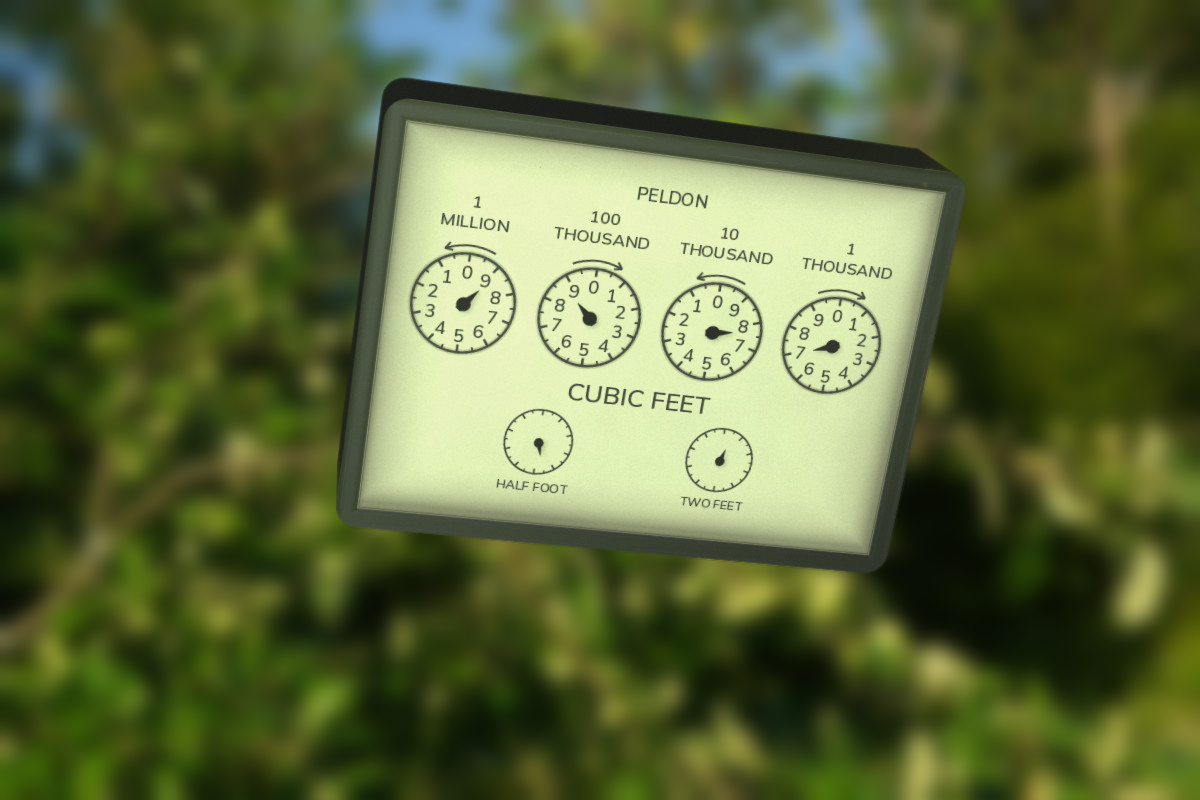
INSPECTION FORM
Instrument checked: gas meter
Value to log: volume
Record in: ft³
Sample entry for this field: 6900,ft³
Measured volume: 887700,ft³
